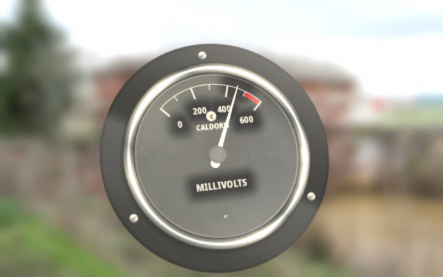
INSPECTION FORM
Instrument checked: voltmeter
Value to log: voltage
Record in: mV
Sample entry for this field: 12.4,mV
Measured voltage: 450,mV
